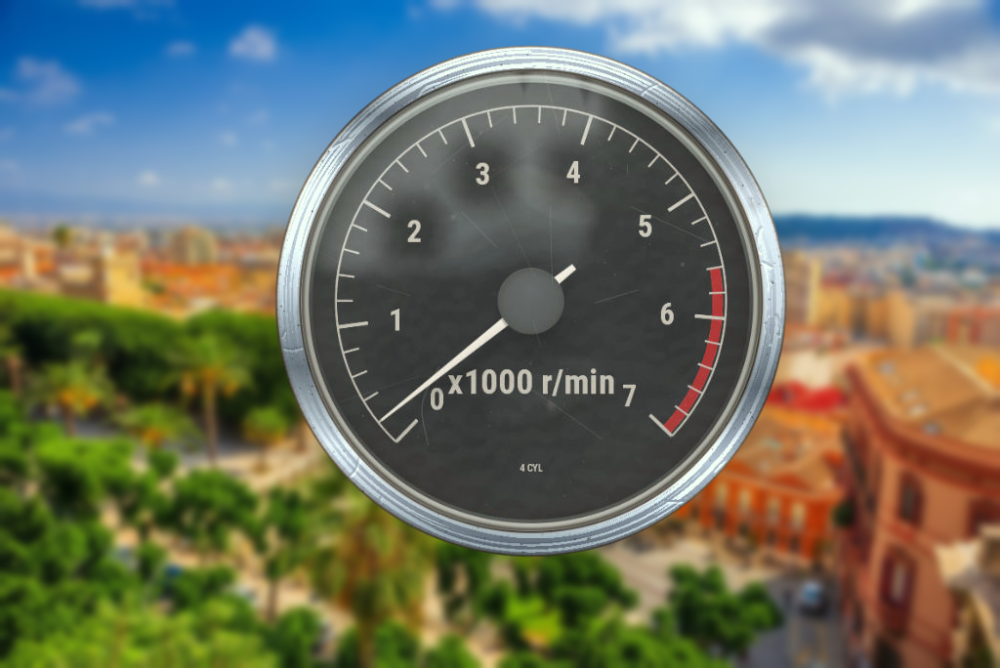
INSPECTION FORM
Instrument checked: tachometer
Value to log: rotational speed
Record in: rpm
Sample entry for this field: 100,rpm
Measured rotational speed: 200,rpm
